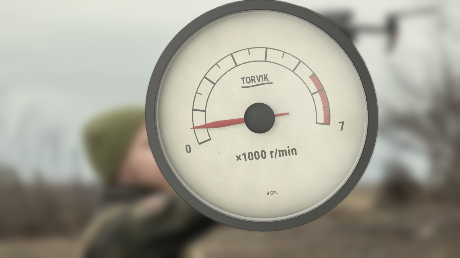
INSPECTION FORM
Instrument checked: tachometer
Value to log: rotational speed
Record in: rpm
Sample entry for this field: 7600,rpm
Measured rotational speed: 500,rpm
